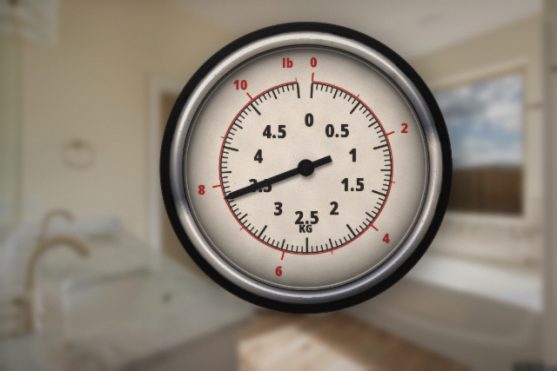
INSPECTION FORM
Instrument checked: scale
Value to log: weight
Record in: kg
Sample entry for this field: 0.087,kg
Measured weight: 3.5,kg
